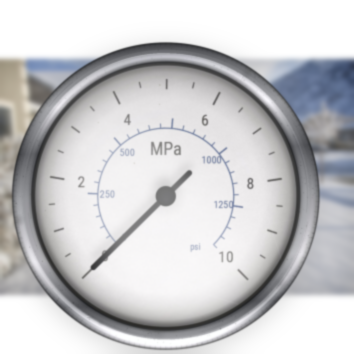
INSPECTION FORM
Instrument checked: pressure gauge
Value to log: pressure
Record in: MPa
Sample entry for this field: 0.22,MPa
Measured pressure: 0,MPa
